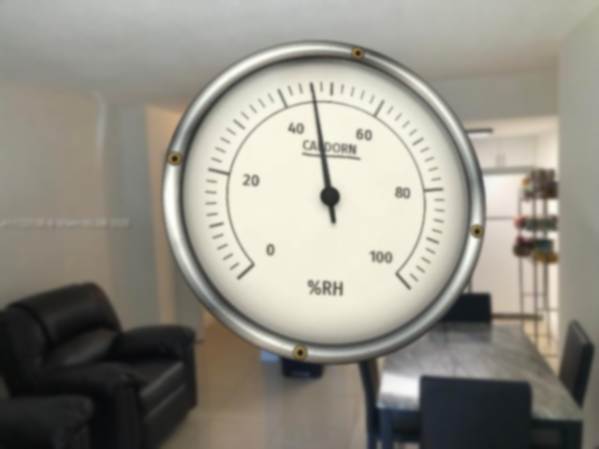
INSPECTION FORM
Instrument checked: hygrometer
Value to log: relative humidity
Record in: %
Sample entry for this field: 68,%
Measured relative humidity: 46,%
